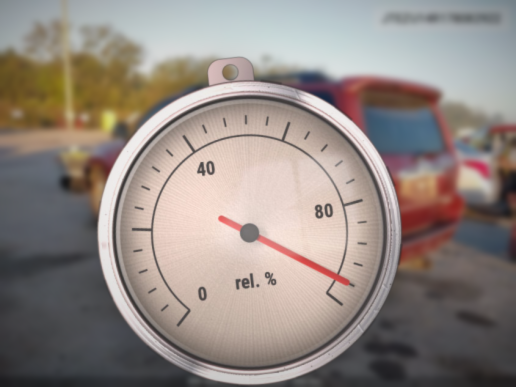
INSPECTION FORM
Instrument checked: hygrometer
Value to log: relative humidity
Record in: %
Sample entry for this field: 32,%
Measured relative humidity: 96,%
